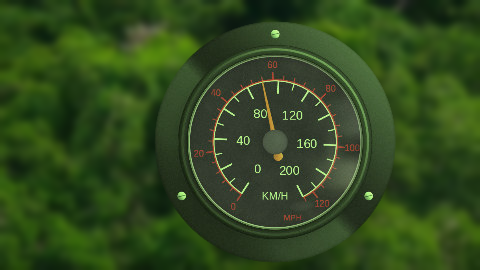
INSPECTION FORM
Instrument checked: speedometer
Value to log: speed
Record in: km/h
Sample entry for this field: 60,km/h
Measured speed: 90,km/h
